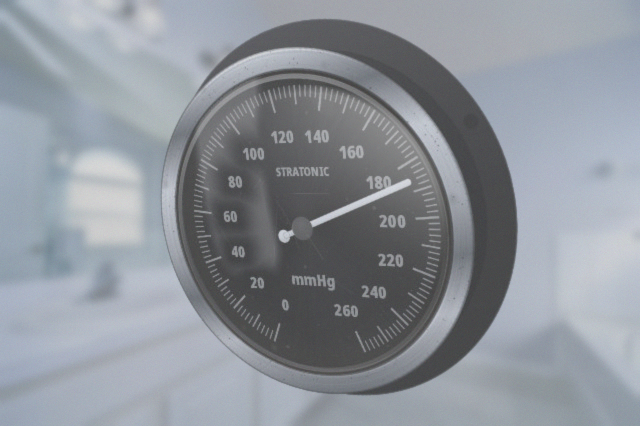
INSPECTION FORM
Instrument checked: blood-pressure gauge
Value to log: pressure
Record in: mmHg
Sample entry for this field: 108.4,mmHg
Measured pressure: 186,mmHg
